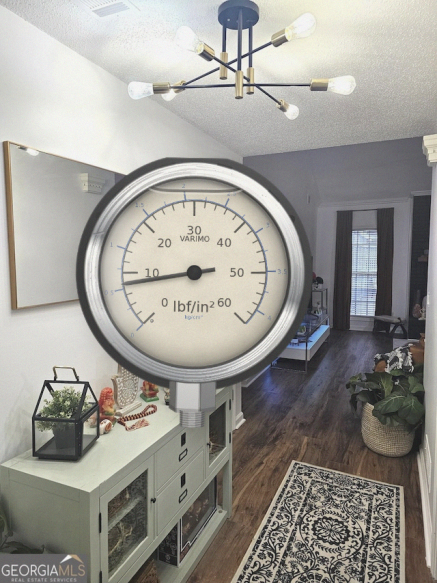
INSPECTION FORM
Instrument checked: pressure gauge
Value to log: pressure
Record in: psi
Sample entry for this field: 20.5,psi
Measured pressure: 8,psi
